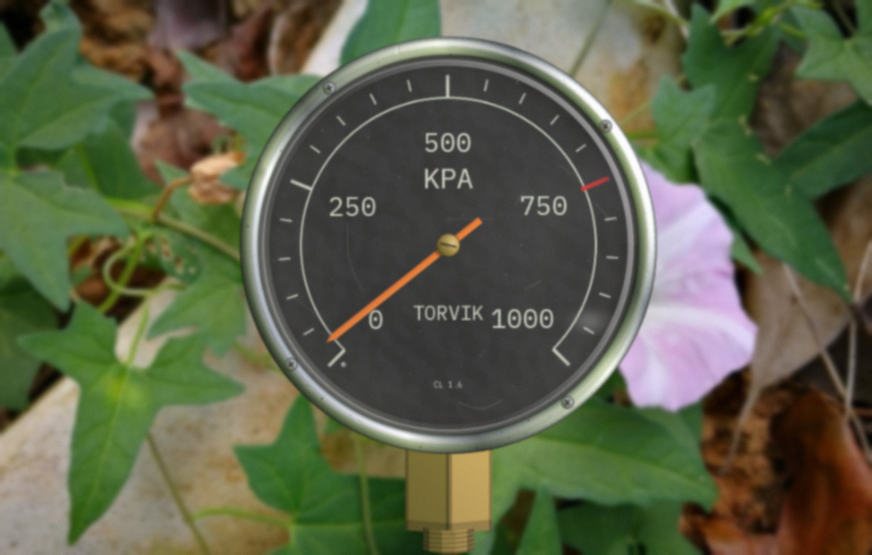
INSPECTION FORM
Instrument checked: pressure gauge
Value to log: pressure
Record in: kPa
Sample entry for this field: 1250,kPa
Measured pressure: 25,kPa
